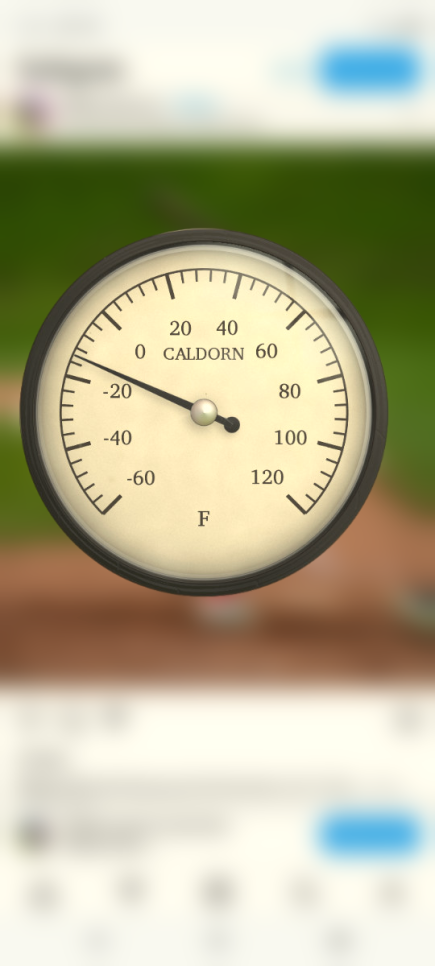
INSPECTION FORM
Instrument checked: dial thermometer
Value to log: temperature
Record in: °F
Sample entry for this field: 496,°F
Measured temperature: -14,°F
